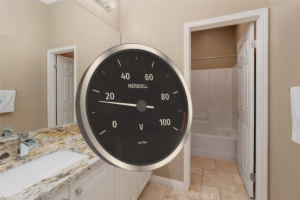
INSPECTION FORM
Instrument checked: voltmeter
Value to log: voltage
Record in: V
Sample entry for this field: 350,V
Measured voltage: 15,V
